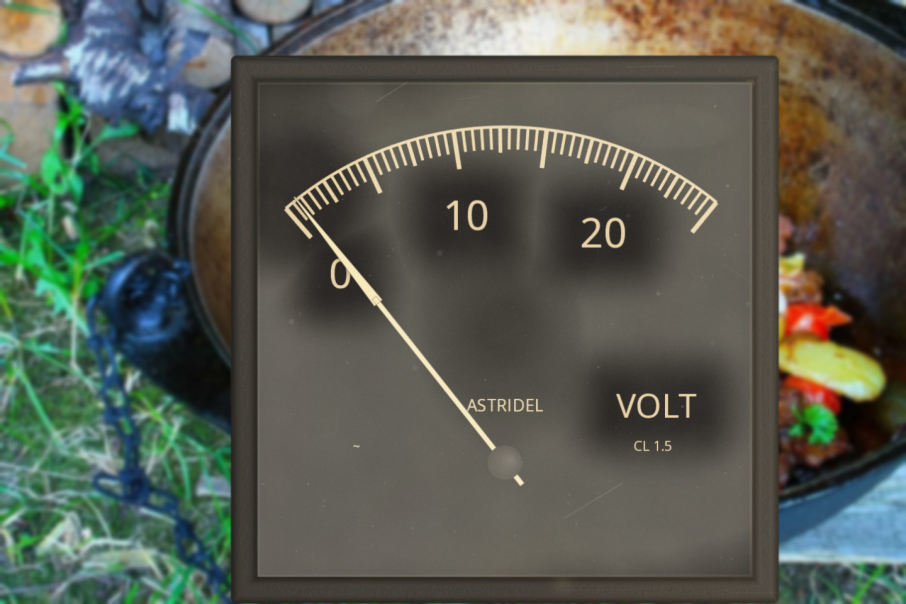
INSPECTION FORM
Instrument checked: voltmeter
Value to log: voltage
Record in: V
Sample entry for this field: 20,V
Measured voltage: 0.75,V
